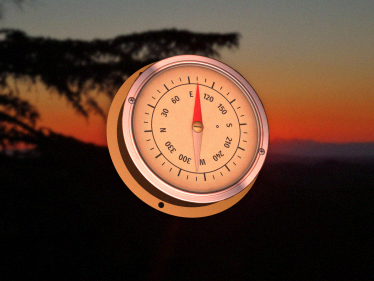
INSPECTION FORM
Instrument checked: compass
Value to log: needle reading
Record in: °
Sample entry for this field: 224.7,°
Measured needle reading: 100,°
